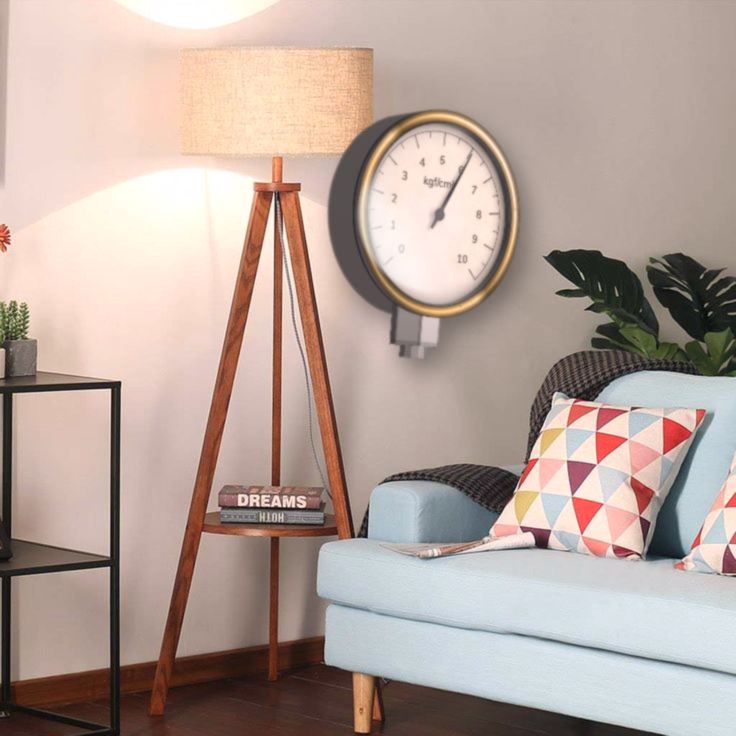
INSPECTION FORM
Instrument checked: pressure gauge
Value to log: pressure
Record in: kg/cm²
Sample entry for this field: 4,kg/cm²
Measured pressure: 6,kg/cm²
